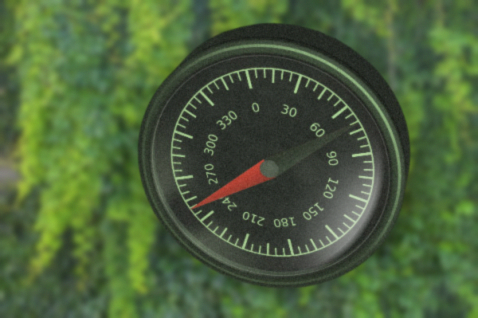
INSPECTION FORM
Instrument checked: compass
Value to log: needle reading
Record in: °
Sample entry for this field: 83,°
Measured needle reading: 250,°
